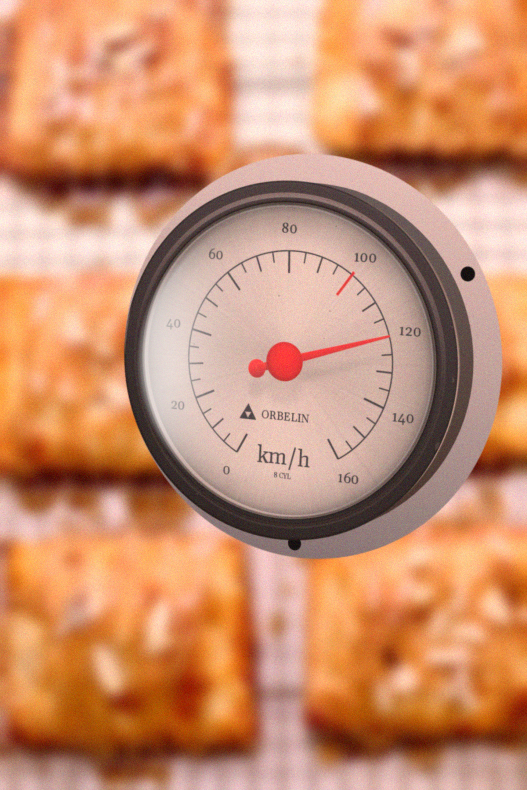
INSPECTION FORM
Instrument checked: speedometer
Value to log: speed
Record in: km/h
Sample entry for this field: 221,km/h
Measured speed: 120,km/h
